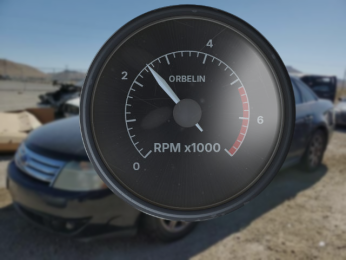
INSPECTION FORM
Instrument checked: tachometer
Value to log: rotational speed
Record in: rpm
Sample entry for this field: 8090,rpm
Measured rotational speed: 2500,rpm
